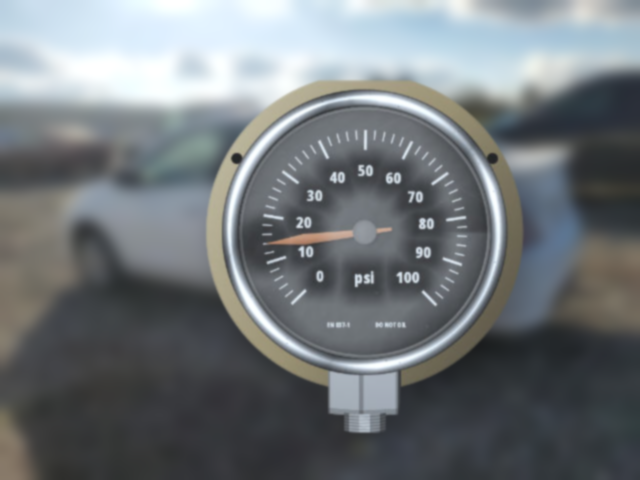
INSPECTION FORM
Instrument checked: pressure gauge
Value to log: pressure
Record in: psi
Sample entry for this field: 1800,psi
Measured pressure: 14,psi
